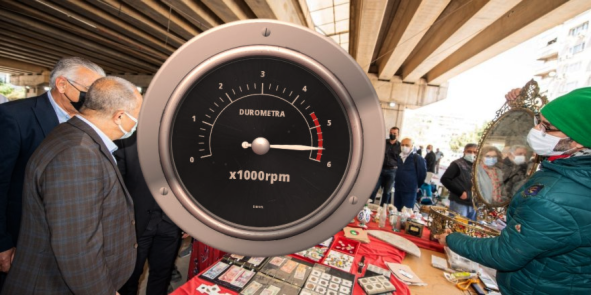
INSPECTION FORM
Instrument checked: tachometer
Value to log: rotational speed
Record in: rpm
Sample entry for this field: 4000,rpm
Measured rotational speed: 5600,rpm
